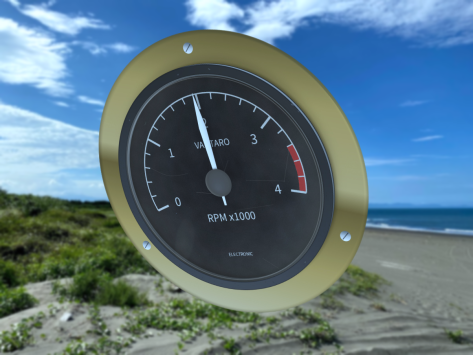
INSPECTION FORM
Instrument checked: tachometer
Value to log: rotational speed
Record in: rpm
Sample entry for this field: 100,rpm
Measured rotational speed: 2000,rpm
